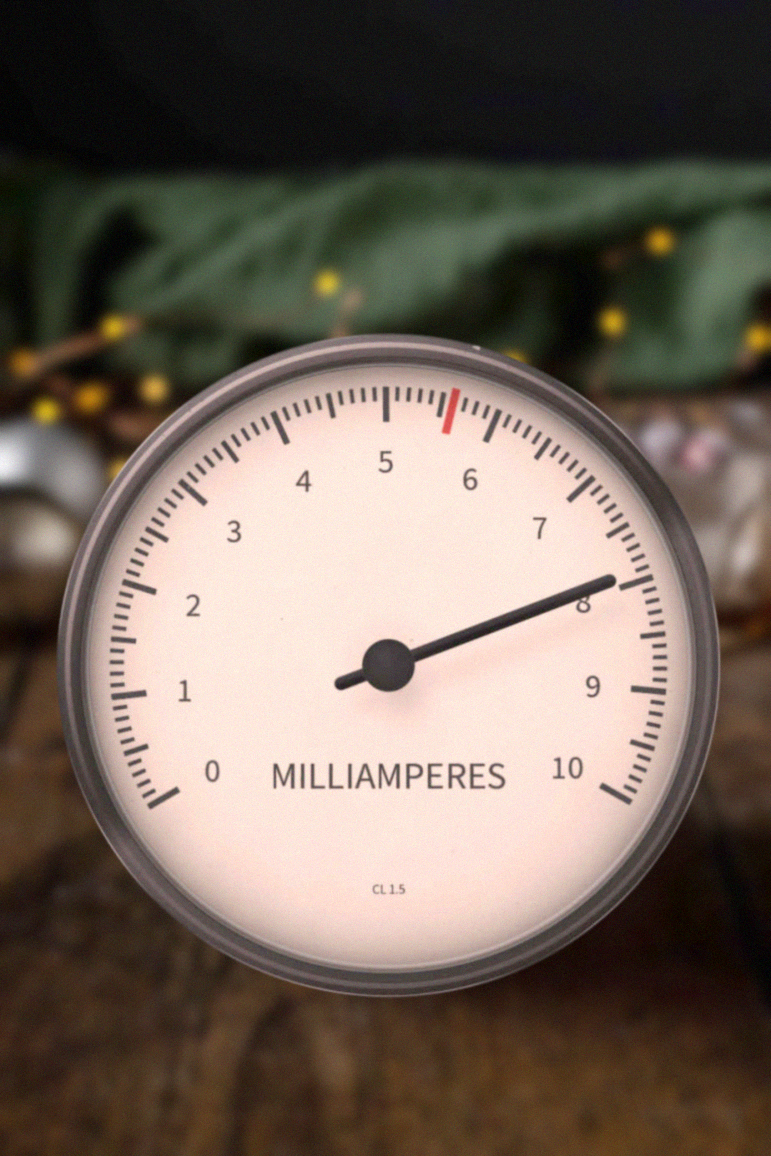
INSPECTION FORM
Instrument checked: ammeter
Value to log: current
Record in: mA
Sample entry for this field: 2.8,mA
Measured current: 7.9,mA
